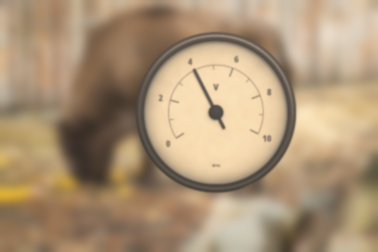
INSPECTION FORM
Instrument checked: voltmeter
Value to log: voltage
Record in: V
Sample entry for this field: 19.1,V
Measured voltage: 4,V
